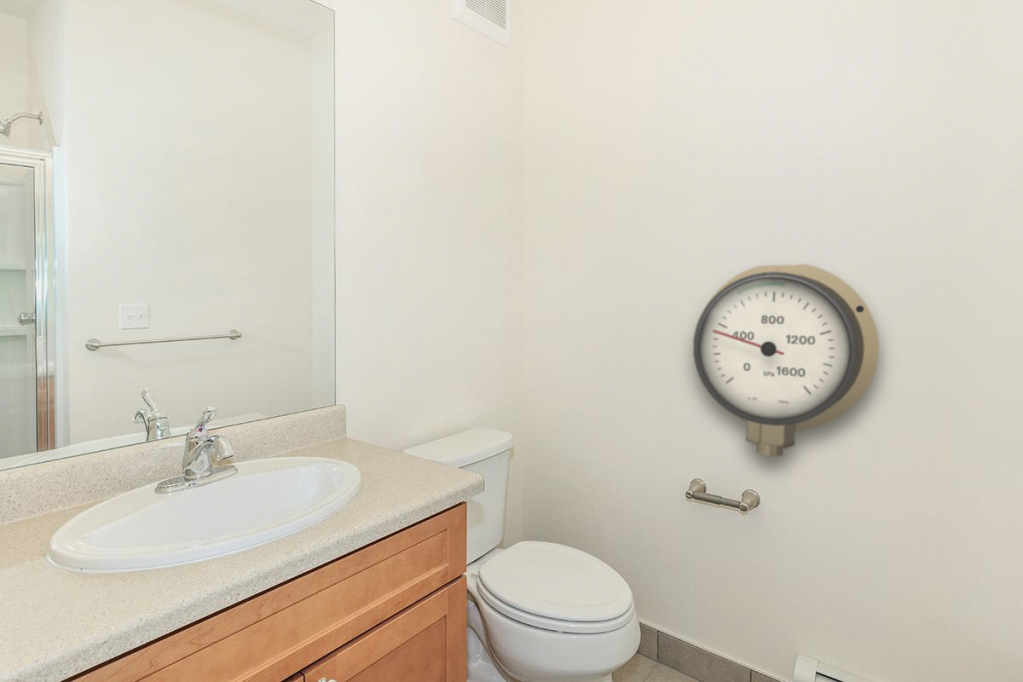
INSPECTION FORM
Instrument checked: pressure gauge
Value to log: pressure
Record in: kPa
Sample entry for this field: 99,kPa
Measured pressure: 350,kPa
